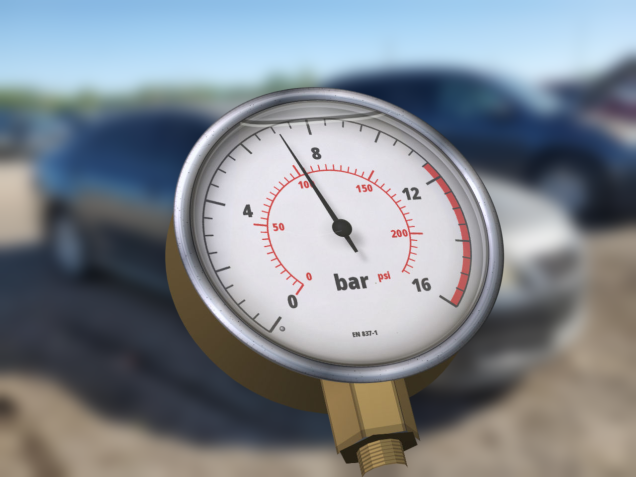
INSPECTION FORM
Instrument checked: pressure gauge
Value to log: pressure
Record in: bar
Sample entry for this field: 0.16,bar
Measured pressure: 7,bar
